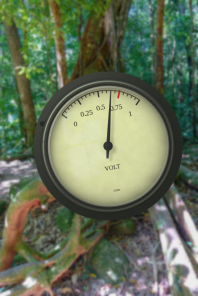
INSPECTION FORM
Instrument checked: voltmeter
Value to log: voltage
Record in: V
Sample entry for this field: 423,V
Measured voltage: 0.65,V
